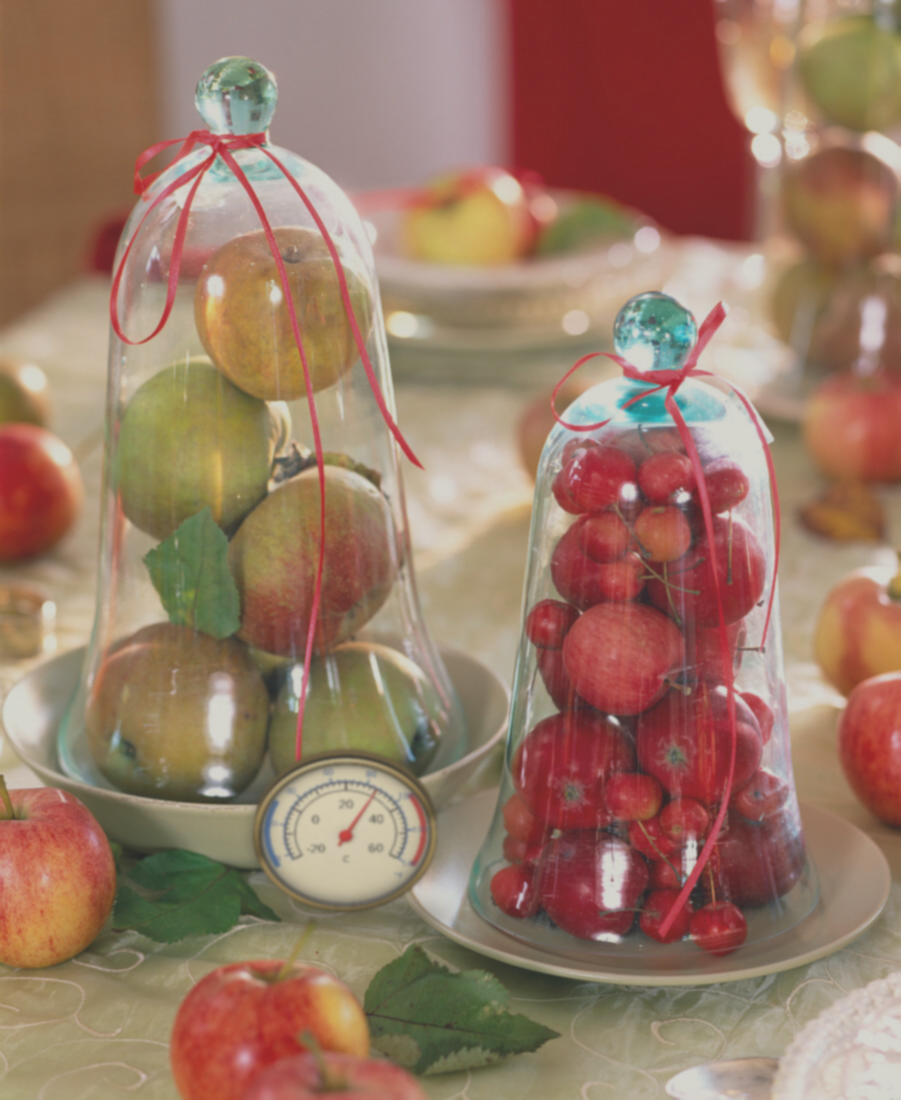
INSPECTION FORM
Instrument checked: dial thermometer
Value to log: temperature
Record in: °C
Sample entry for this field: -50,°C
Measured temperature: 30,°C
